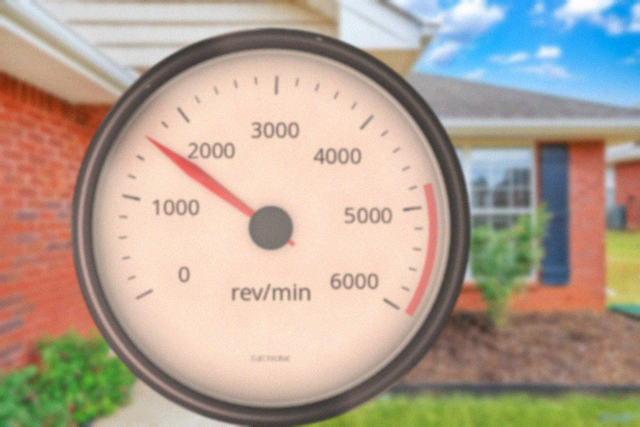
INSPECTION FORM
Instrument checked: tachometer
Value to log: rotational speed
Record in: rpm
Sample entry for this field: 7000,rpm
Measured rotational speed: 1600,rpm
